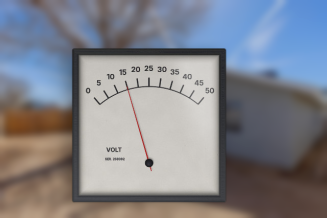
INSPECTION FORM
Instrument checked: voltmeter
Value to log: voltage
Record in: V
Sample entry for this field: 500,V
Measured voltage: 15,V
